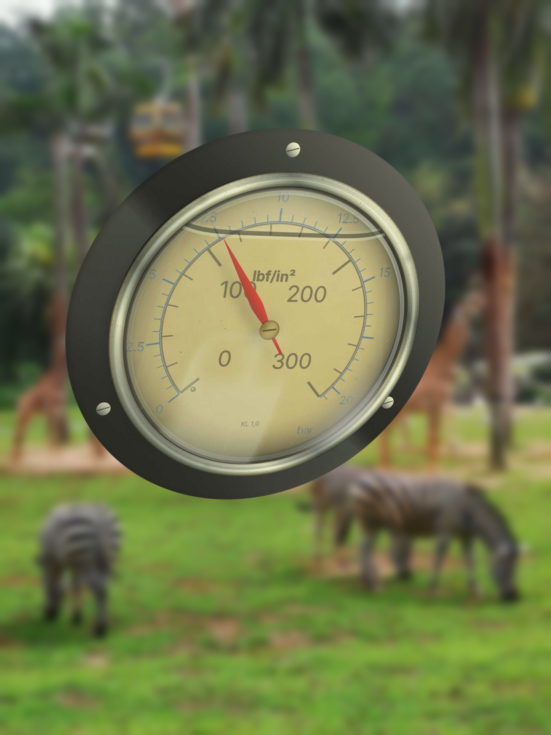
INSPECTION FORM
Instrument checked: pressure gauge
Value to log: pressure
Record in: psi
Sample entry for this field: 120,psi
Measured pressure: 110,psi
